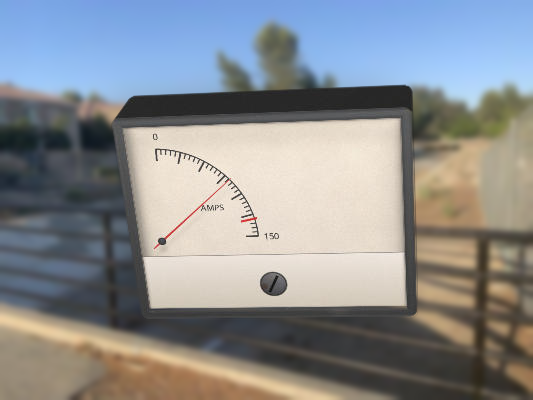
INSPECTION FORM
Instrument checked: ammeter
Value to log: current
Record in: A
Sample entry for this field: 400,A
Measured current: 80,A
